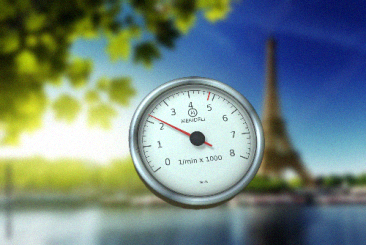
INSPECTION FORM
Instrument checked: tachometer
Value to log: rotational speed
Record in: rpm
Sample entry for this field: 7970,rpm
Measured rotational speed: 2200,rpm
